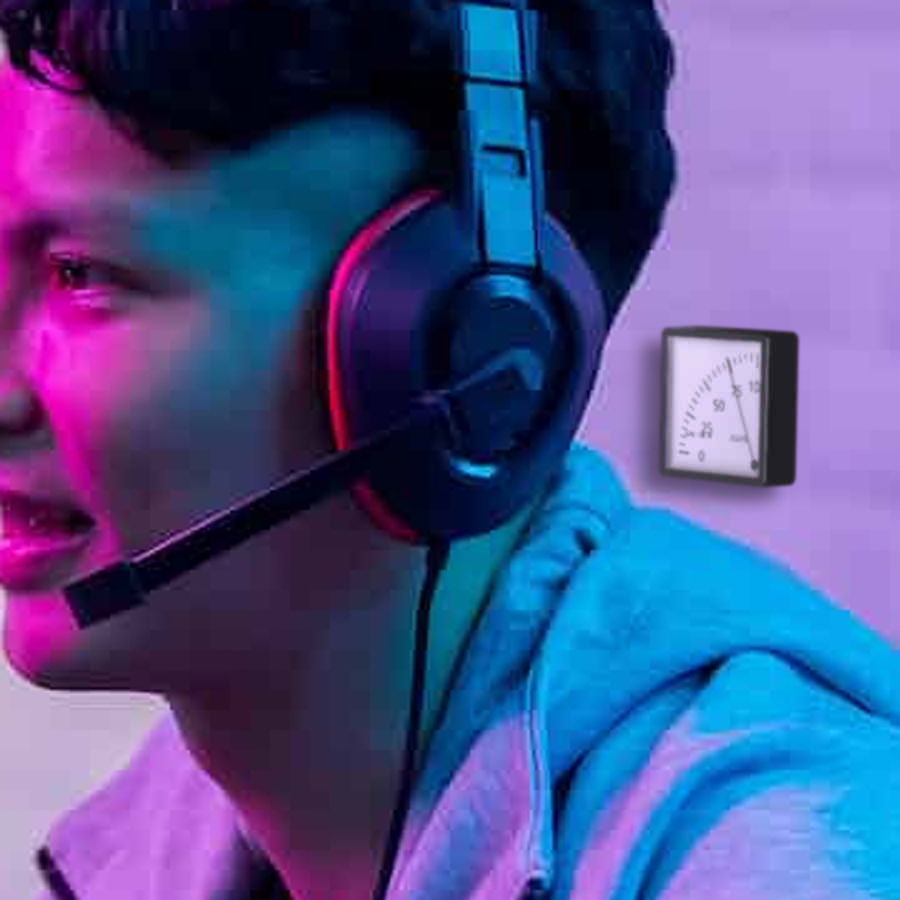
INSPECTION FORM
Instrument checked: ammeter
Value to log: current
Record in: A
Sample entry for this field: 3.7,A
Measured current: 75,A
